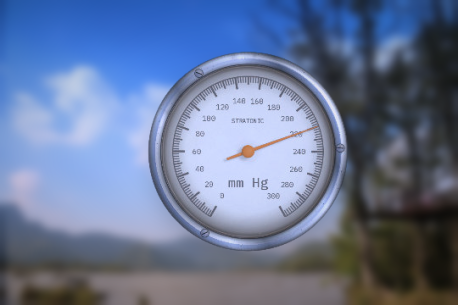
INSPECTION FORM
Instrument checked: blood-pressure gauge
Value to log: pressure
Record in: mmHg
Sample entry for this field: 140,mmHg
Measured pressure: 220,mmHg
